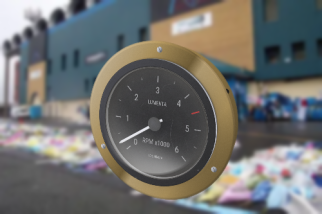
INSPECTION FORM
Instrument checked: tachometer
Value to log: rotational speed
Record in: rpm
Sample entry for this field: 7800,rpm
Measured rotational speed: 250,rpm
